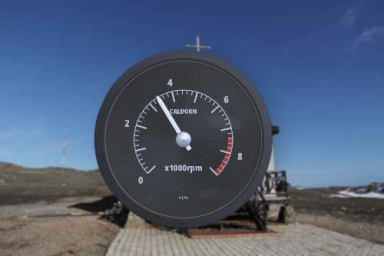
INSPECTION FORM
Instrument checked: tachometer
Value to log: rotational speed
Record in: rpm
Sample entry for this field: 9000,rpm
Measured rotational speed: 3400,rpm
